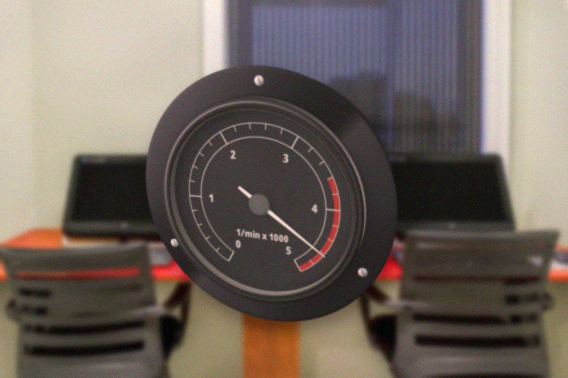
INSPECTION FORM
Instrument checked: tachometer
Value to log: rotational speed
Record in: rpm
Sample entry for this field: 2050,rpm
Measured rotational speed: 4600,rpm
